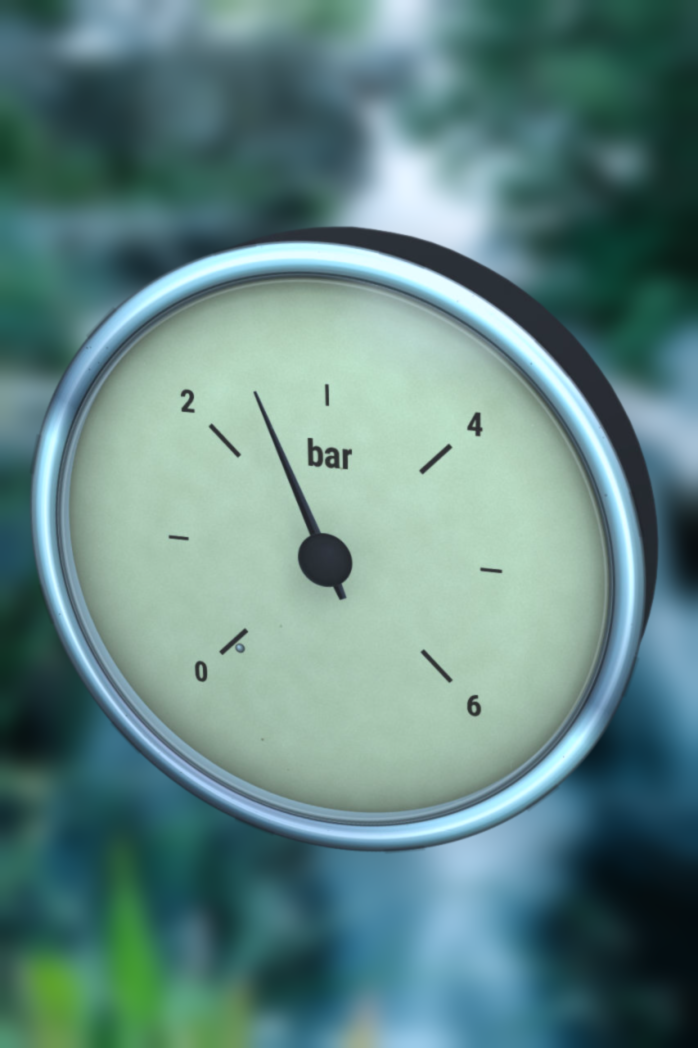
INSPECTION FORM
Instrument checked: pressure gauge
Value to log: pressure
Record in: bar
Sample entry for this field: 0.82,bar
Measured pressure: 2.5,bar
